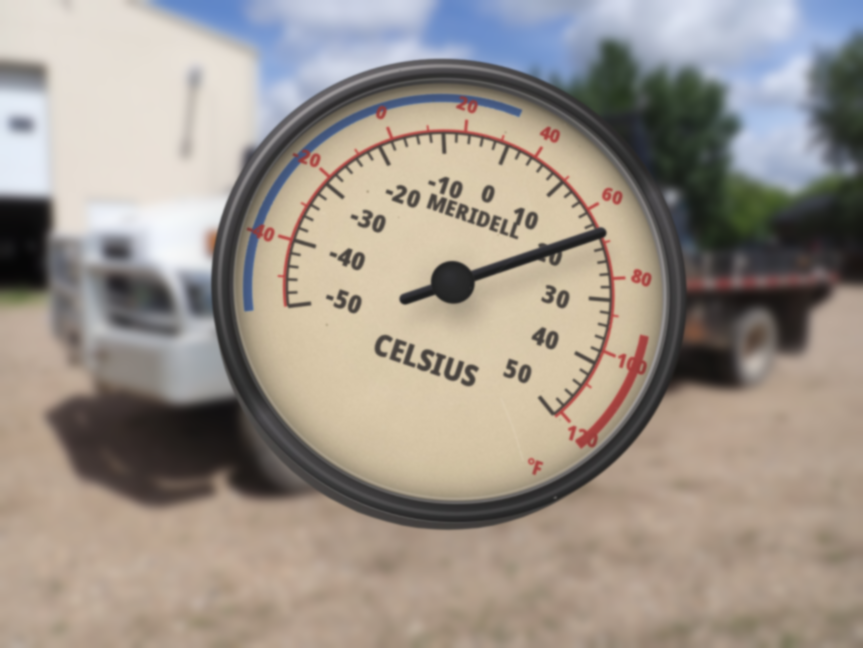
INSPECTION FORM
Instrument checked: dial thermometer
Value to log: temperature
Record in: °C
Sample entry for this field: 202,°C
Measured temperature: 20,°C
